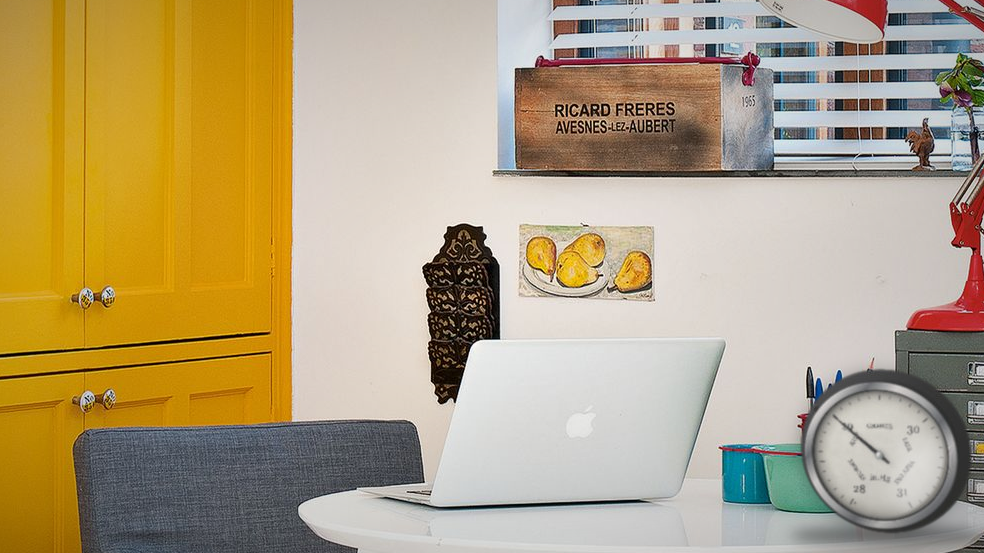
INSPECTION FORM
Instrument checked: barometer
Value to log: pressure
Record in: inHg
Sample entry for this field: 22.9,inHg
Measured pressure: 29,inHg
